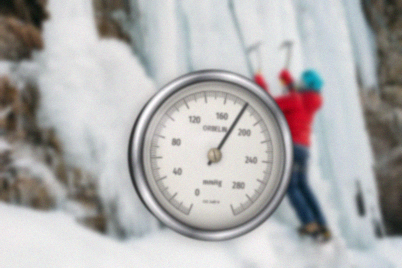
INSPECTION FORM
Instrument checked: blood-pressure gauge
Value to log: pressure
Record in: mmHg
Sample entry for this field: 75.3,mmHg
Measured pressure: 180,mmHg
